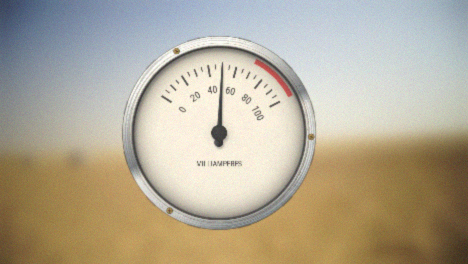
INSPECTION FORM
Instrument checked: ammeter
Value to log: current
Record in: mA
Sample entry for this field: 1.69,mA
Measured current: 50,mA
